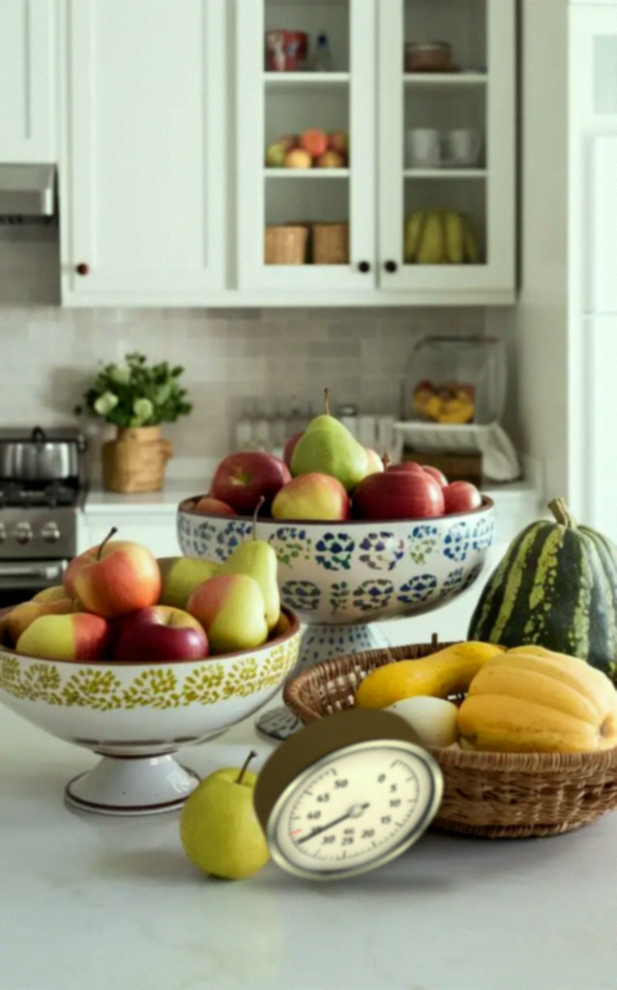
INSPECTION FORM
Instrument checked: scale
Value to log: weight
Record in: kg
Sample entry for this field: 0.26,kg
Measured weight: 35,kg
